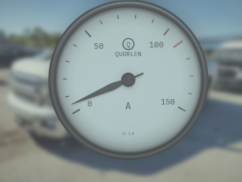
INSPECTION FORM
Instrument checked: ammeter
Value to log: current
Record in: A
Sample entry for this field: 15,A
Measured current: 5,A
